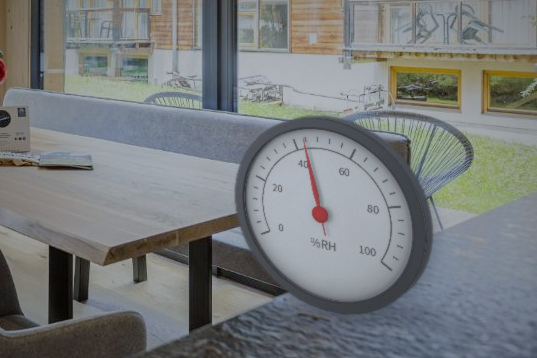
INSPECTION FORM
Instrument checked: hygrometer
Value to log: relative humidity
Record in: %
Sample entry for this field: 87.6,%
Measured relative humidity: 44,%
